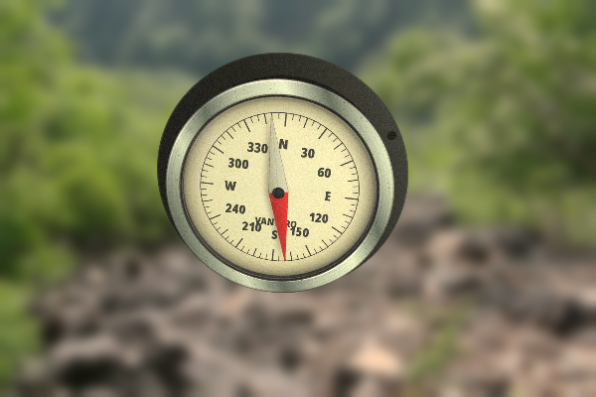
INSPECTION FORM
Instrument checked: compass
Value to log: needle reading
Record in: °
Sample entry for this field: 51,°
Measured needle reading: 170,°
